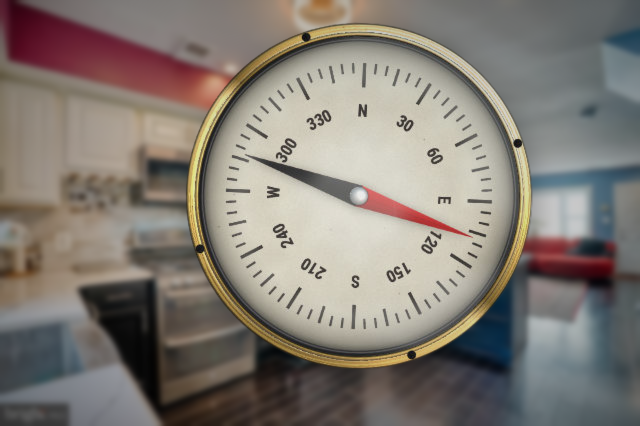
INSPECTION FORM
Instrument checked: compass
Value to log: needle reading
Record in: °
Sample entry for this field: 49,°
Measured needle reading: 107.5,°
